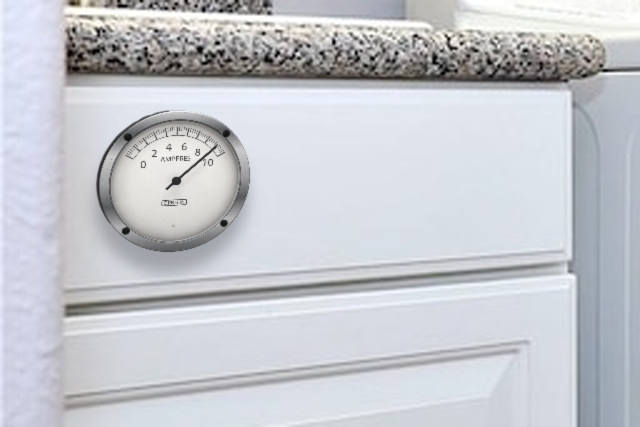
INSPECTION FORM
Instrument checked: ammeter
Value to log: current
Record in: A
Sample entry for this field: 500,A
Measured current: 9,A
